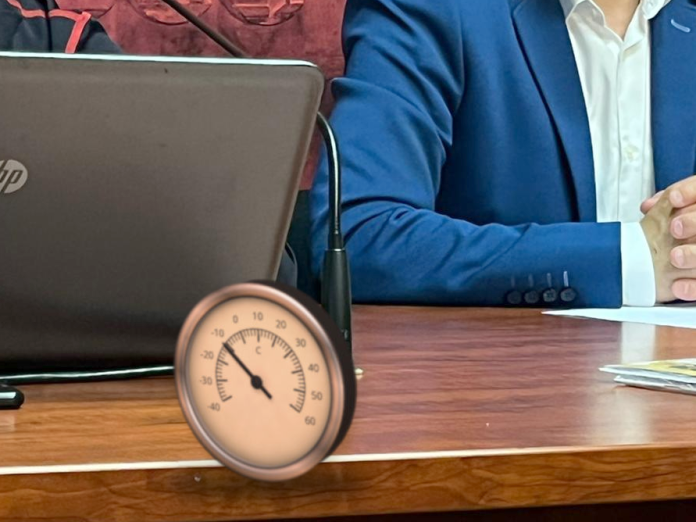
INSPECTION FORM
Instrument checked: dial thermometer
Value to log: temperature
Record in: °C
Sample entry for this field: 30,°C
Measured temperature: -10,°C
